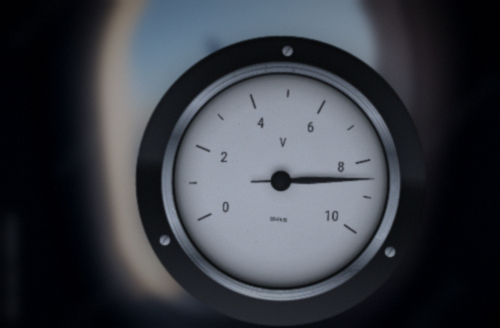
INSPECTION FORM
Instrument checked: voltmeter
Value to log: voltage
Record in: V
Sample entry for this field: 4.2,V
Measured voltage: 8.5,V
